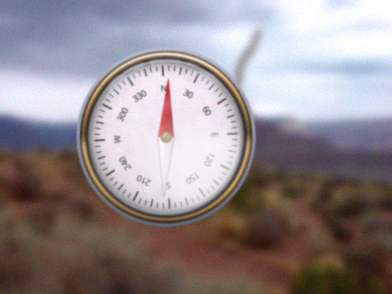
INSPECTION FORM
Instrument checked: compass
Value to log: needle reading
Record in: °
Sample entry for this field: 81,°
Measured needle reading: 5,°
